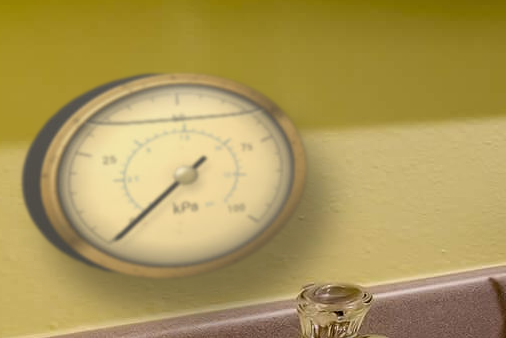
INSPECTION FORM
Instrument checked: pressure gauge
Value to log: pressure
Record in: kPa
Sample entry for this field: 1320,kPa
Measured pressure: 0,kPa
